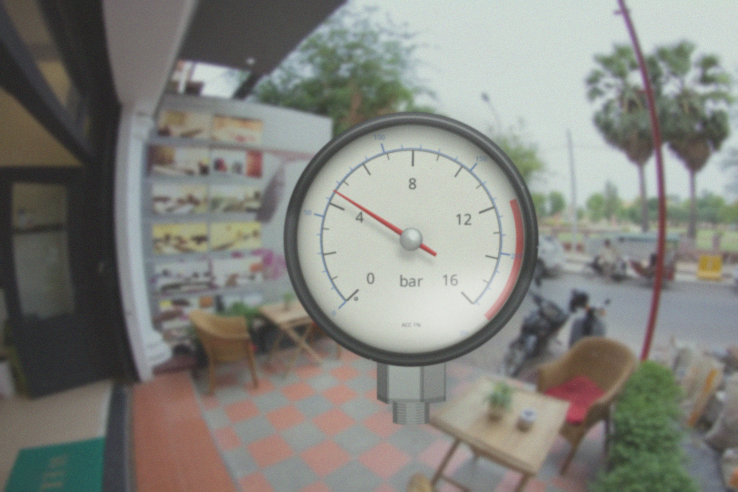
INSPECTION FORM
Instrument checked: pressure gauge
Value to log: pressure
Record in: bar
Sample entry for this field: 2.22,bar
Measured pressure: 4.5,bar
